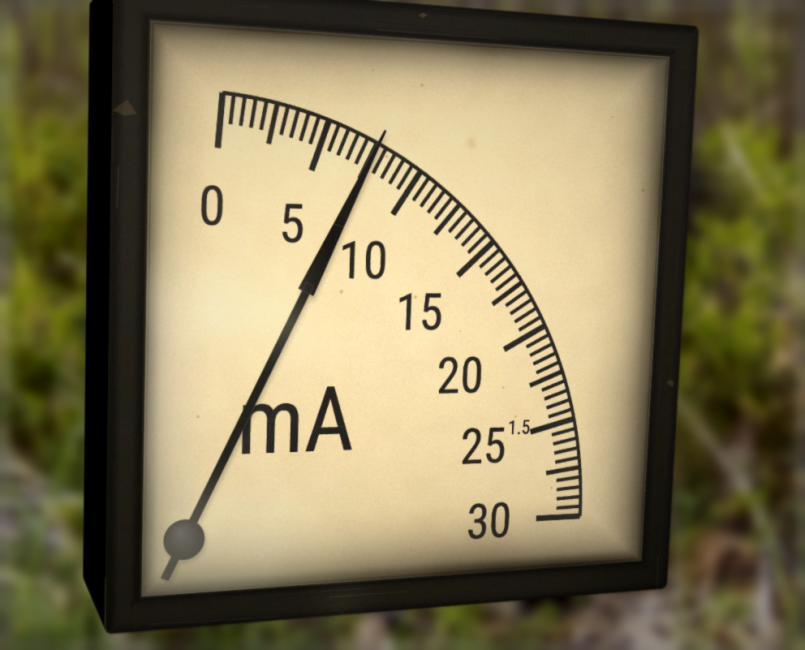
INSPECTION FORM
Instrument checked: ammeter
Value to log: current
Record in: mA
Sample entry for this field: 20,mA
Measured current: 7.5,mA
